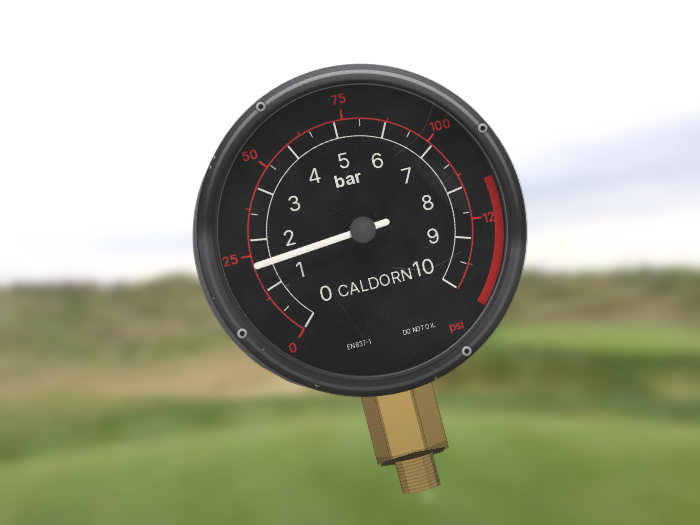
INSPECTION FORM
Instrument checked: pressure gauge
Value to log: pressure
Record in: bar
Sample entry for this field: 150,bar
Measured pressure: 1.5,bar
